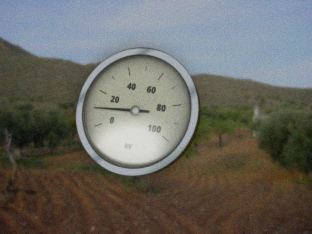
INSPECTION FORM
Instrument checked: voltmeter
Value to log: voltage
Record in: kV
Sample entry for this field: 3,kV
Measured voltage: 10,kV
